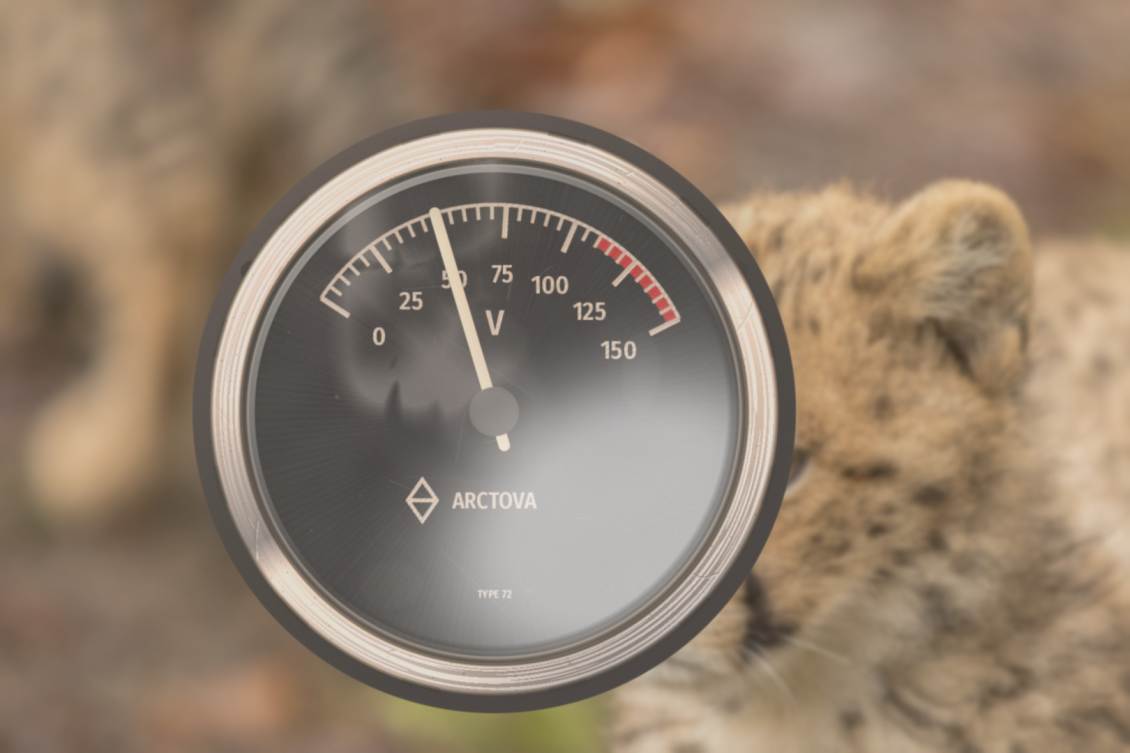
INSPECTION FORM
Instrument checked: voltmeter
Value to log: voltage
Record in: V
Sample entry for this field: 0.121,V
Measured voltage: 50,V
